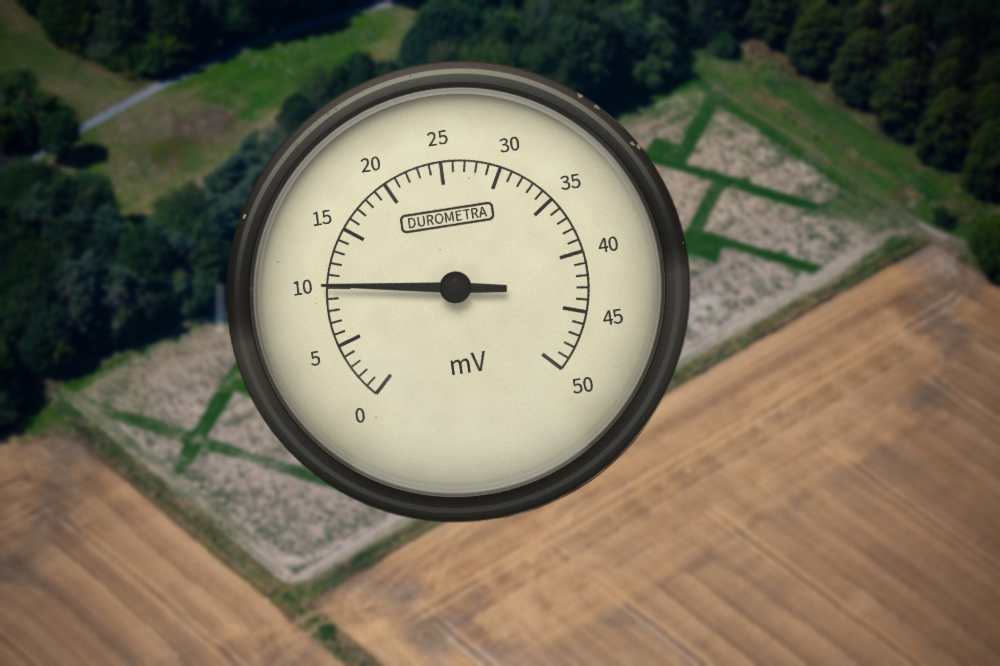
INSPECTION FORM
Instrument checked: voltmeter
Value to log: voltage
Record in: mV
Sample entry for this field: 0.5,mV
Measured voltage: 10,mV
